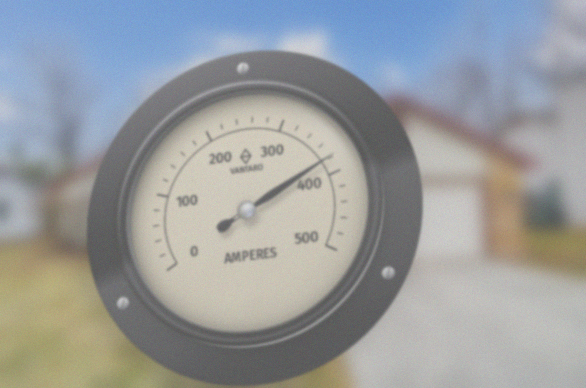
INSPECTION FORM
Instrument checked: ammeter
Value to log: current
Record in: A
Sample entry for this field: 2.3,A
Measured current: 380,A
